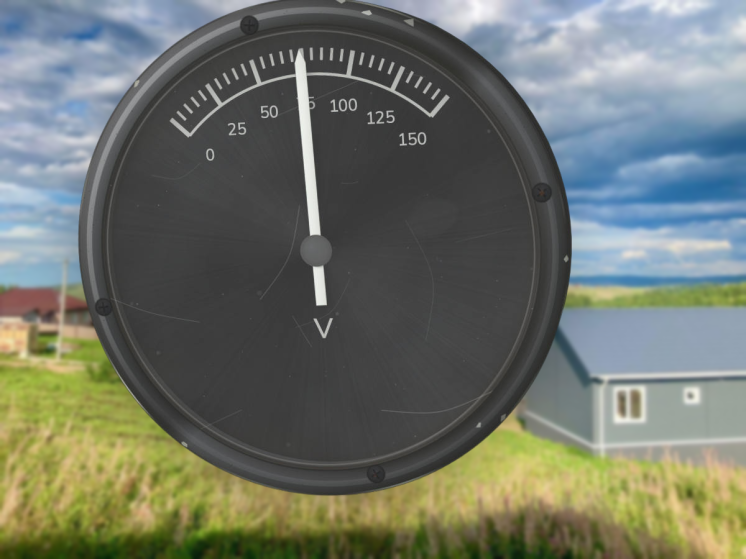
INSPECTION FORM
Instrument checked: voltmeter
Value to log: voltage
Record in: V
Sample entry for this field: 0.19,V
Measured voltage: 75,V
